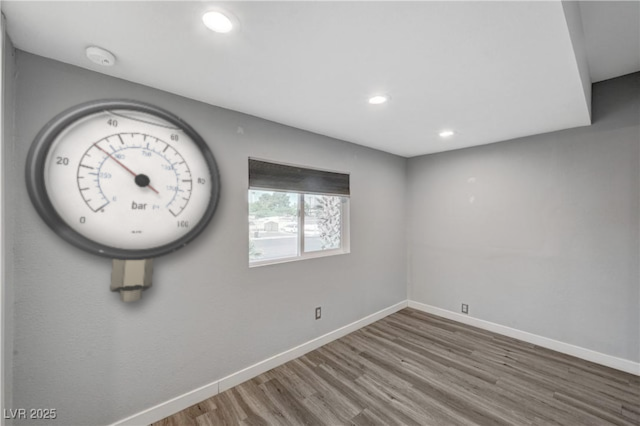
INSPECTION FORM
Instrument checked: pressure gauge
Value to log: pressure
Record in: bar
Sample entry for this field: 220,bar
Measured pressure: 30,bar
